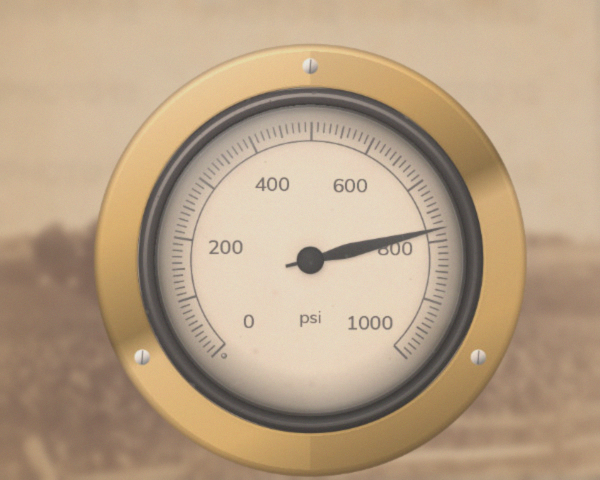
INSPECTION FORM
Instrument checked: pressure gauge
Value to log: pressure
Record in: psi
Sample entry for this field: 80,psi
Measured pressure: 780,psi
